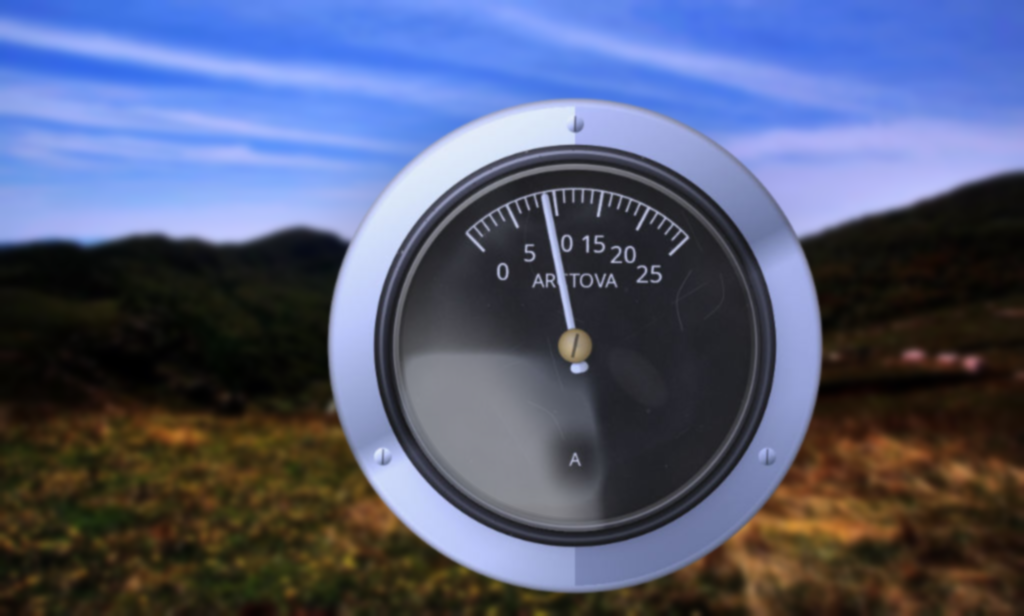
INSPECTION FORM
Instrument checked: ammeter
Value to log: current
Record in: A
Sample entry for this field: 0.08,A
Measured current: 9,A
